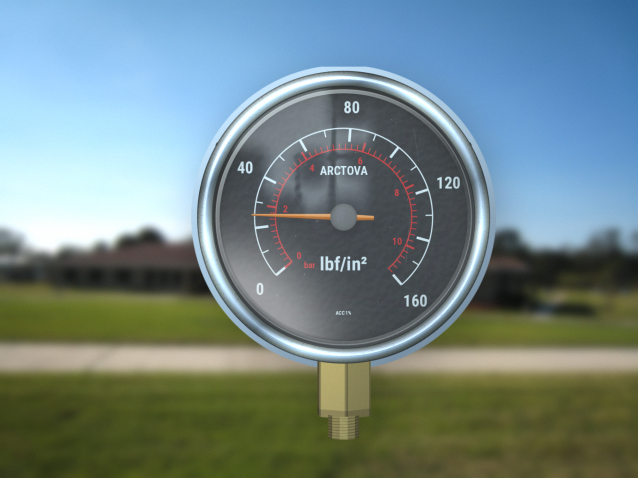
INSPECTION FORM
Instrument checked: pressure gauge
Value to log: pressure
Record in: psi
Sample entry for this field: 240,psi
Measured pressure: 25,psi
